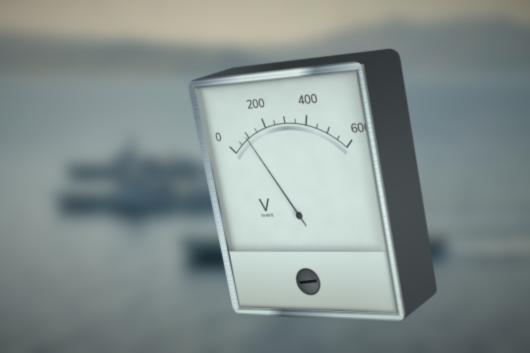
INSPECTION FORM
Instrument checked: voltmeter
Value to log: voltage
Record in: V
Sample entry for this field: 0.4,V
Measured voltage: 100,V
